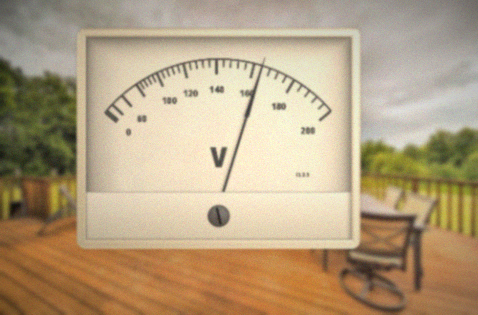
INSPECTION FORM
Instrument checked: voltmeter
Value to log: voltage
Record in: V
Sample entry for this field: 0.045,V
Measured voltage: 164,V
